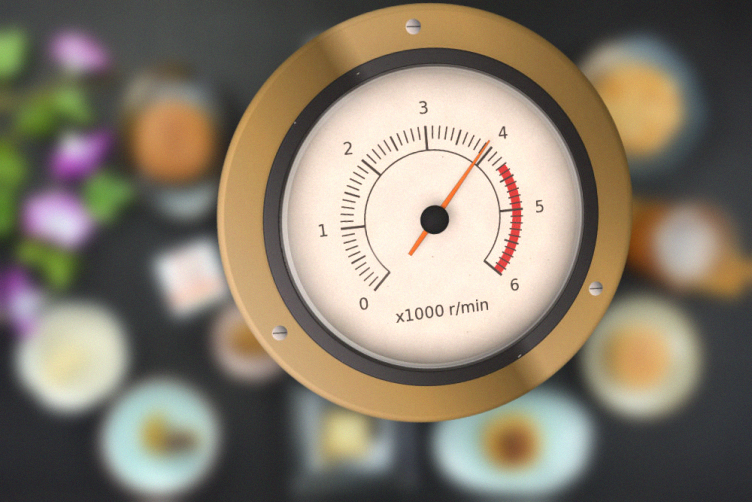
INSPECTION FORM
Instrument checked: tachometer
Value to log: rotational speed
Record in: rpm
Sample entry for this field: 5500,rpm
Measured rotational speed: 3900,rpm
